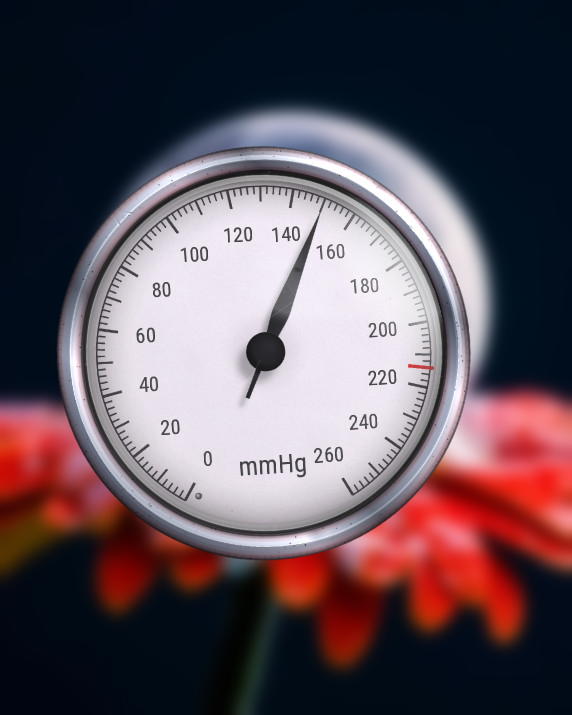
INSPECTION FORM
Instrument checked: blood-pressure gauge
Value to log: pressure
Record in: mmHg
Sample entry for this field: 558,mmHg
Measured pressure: 150,mmHg
